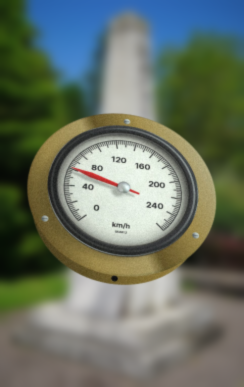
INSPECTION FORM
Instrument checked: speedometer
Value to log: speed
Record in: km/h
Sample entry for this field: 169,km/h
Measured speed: 60,km/h
